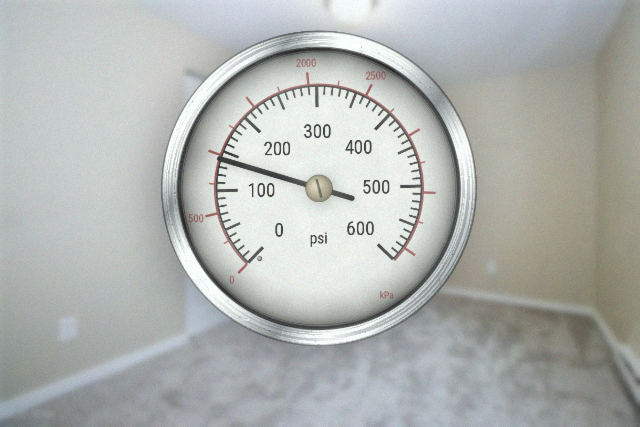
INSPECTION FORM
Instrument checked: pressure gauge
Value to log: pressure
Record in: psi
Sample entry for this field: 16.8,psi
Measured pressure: 140,psi
